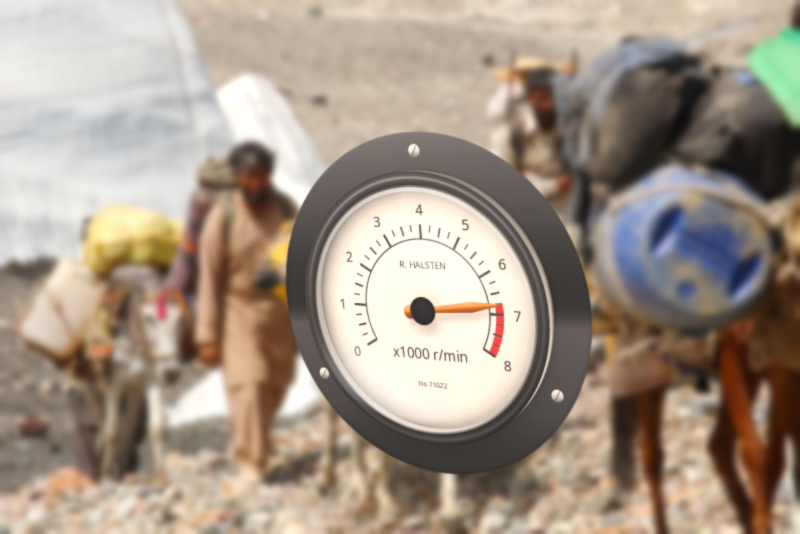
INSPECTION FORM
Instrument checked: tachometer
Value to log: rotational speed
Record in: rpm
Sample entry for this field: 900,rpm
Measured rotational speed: 6750,rpm
